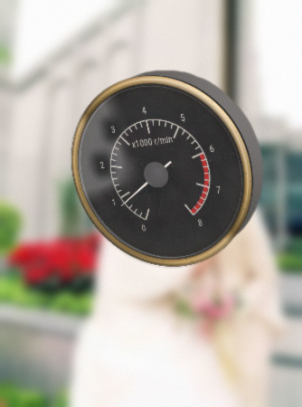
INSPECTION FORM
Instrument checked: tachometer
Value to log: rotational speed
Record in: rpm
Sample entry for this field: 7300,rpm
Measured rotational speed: 800,rpm
